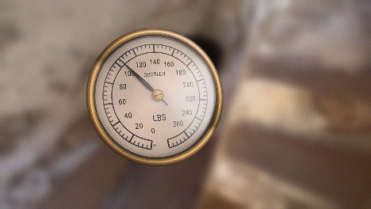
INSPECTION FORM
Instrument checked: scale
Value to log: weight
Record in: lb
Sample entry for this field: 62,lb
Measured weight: 104,lb
